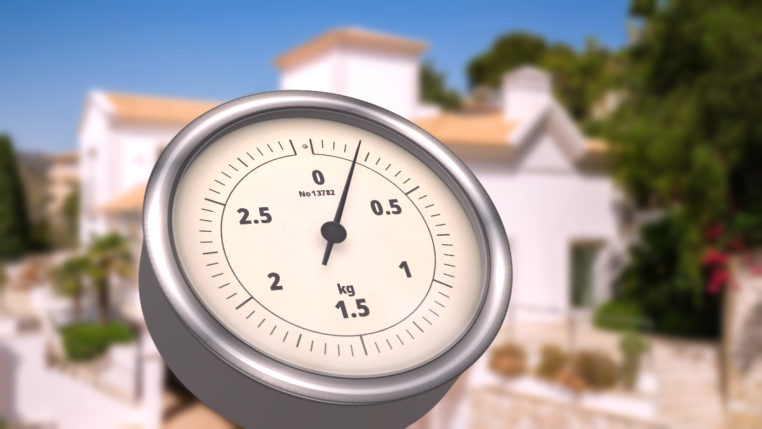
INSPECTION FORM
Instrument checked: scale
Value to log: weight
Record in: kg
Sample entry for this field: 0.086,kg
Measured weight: 0.2,kg
